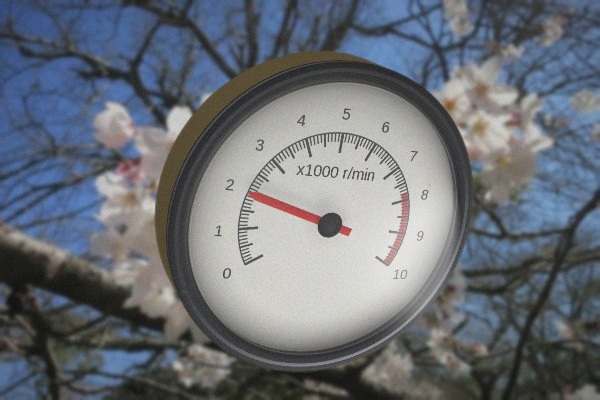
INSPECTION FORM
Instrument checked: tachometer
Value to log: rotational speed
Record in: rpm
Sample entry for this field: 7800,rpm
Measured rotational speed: 2000,rpm
